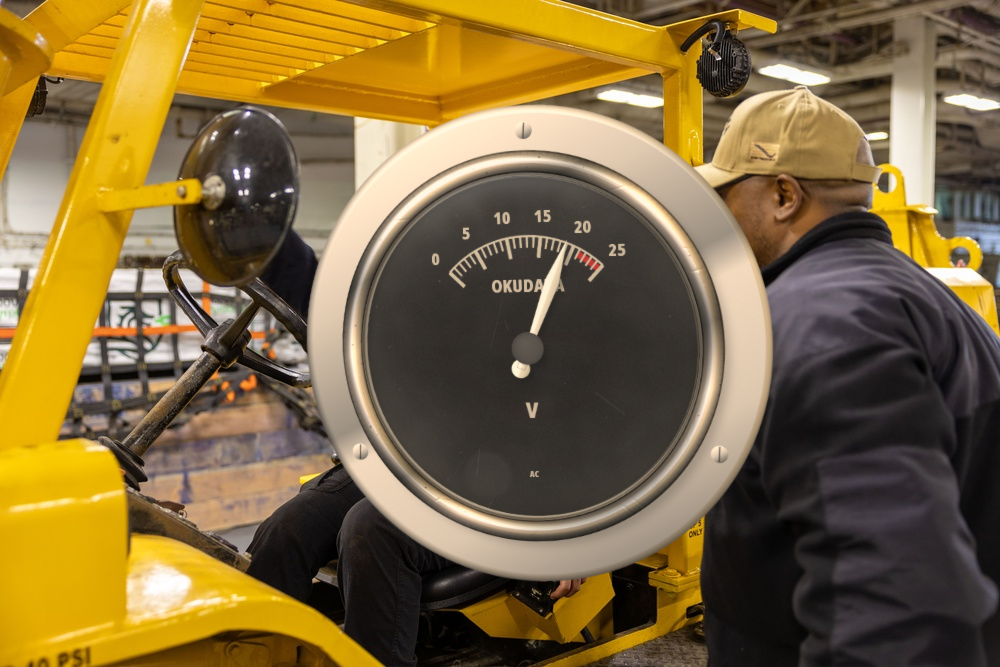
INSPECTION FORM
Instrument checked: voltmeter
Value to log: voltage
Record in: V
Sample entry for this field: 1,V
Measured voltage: 19,V
